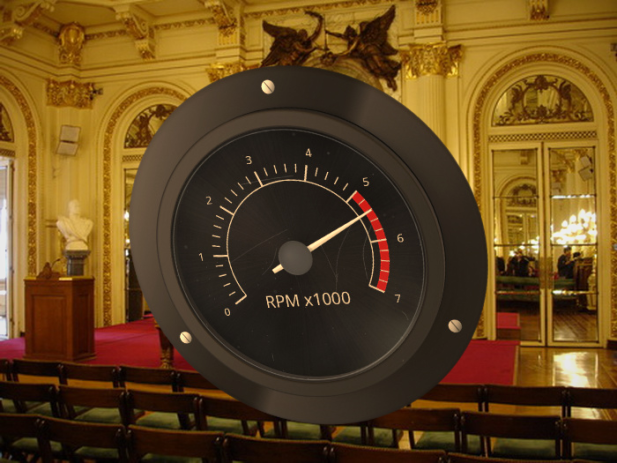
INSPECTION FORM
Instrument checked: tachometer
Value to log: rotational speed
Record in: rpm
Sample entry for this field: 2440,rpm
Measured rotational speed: 5400,rpm
